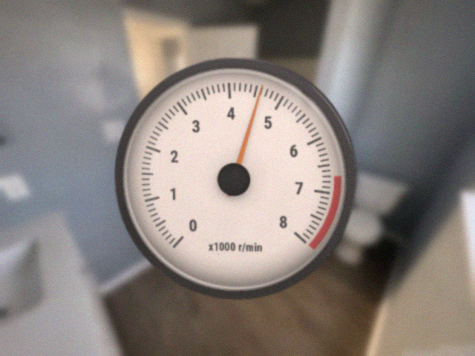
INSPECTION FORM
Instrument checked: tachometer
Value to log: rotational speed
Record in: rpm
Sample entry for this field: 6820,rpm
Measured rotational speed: 4600,rpm
